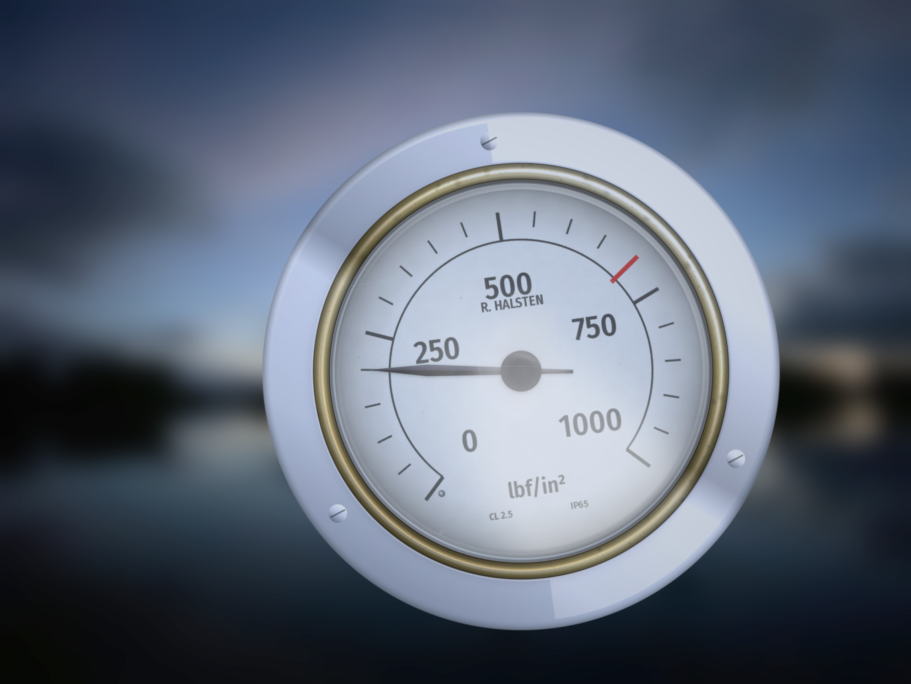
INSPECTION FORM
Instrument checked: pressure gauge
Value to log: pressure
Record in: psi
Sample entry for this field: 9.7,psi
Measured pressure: 200,psi
